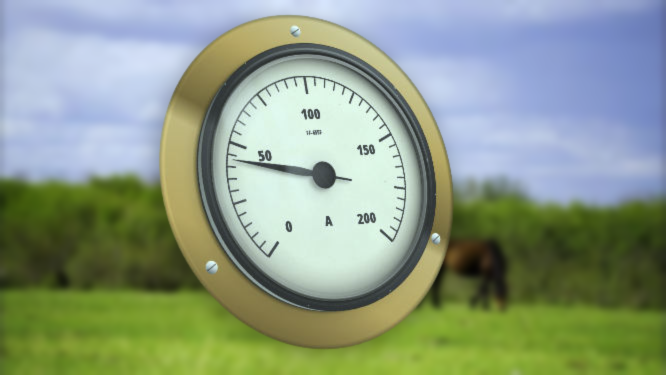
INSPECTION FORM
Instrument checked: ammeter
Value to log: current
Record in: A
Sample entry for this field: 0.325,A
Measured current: 42.5,A
